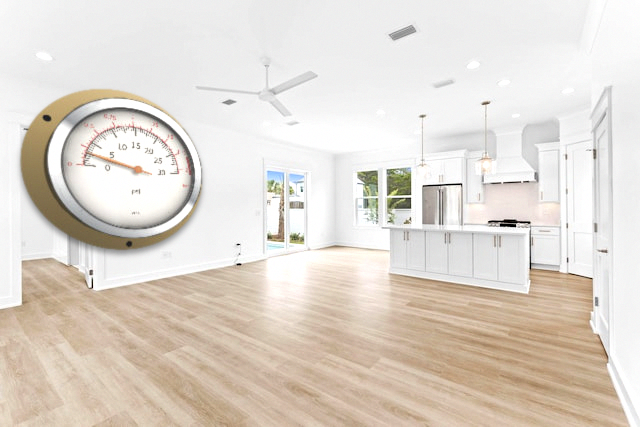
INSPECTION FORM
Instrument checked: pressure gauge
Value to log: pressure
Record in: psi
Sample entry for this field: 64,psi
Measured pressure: 2.5,psi
